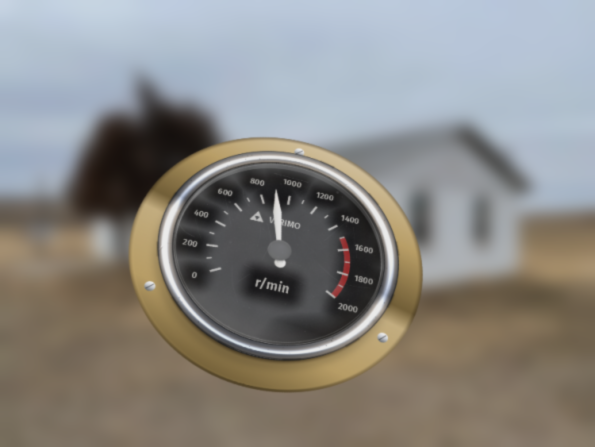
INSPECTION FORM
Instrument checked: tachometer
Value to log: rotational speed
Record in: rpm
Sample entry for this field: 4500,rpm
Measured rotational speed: 900,rpm
